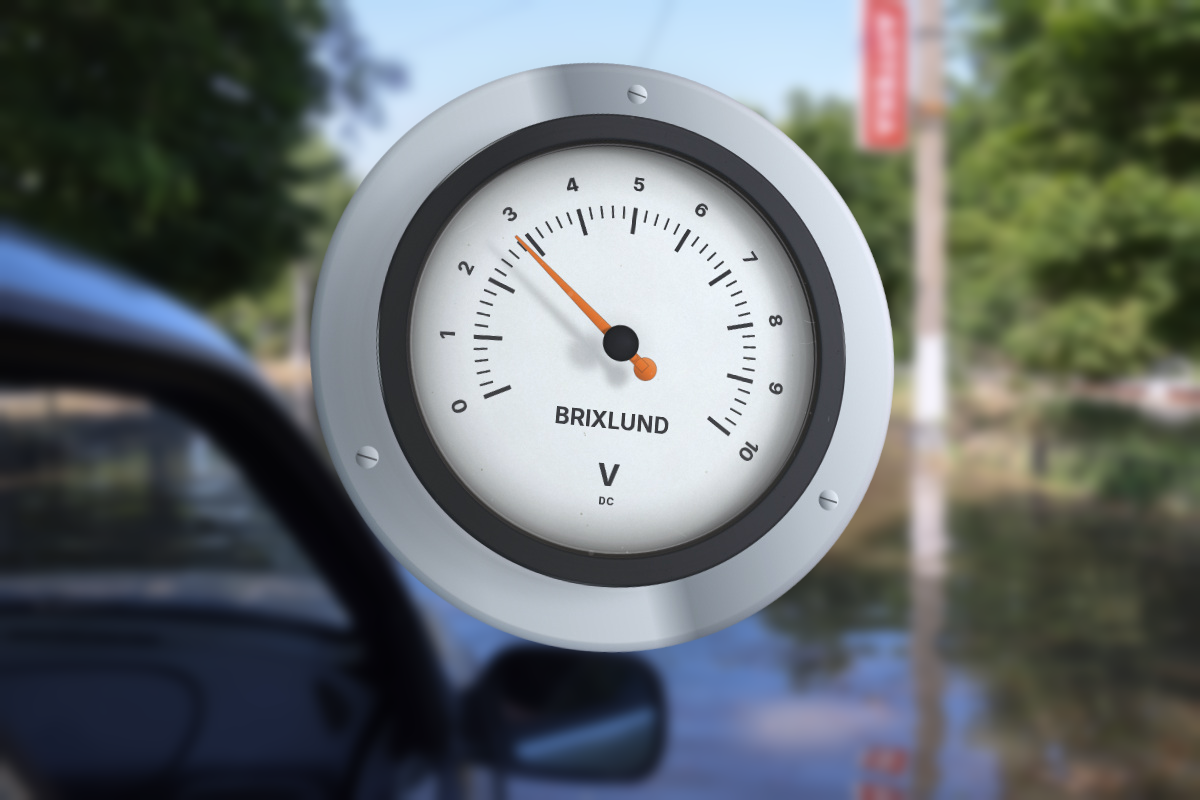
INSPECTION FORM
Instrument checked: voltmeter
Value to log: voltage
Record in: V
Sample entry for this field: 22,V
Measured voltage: 2.8,V
